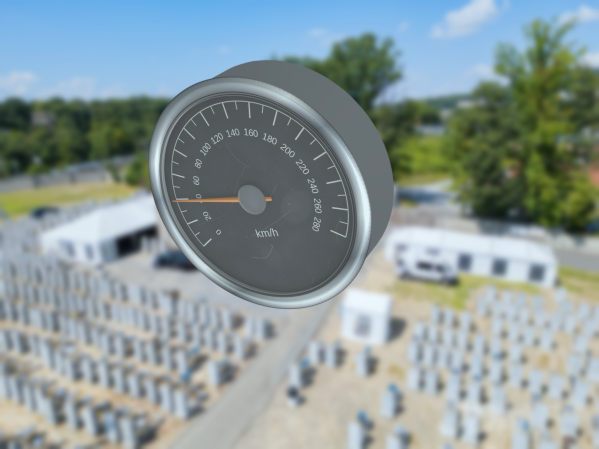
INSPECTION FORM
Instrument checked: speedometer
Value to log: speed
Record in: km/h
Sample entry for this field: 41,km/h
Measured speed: 40,km/h
